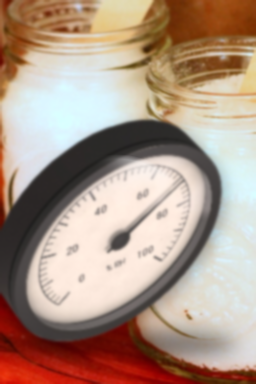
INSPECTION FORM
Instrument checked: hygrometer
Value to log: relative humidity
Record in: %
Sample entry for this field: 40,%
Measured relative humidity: 70,%
